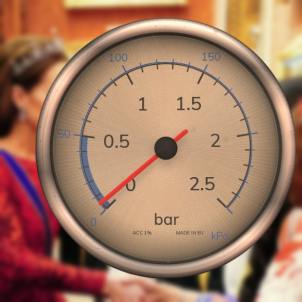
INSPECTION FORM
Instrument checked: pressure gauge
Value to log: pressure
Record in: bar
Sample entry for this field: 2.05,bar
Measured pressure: 0.05,bar
